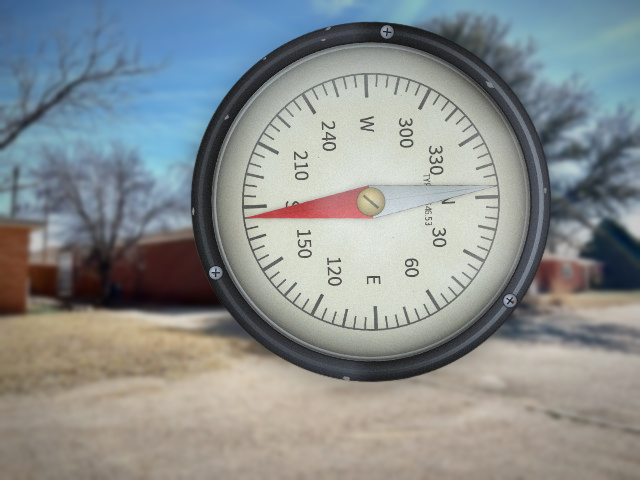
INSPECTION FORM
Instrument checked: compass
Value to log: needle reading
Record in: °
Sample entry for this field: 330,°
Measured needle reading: 175,°
